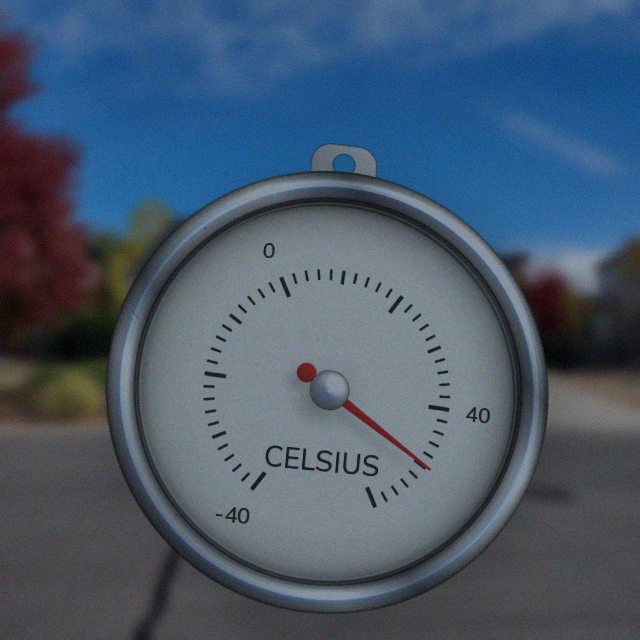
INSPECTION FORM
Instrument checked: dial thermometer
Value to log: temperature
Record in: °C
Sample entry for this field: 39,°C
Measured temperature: 50,°C
